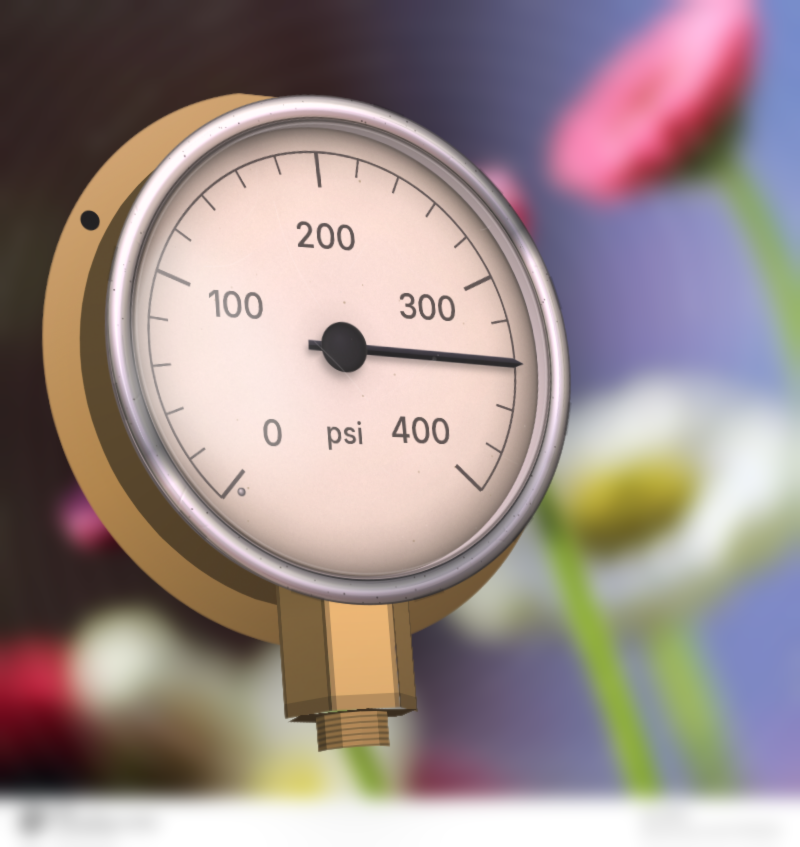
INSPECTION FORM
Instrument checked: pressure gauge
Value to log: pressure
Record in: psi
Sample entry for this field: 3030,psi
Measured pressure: 340,psi
